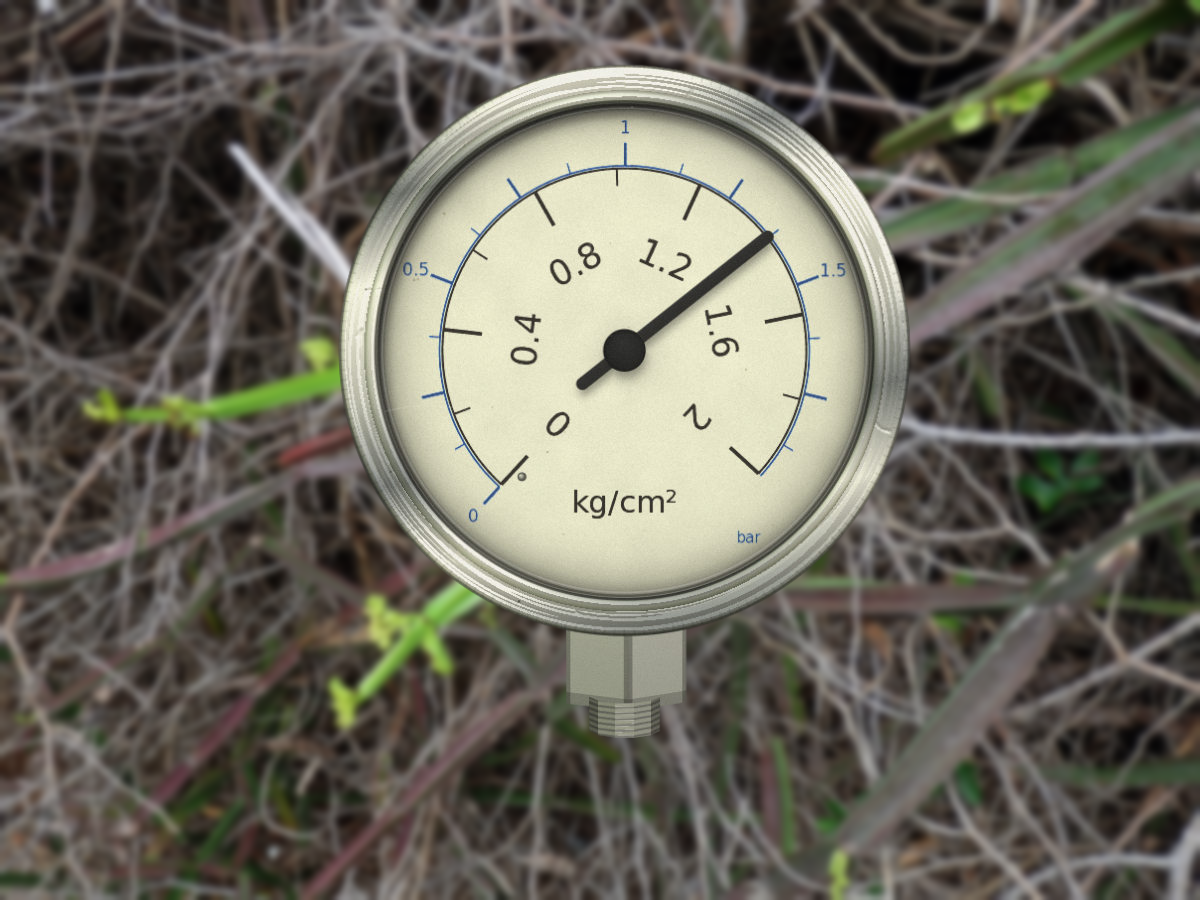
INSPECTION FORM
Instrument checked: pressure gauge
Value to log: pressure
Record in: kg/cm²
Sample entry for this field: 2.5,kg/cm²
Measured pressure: 1.4,kg/cm²
